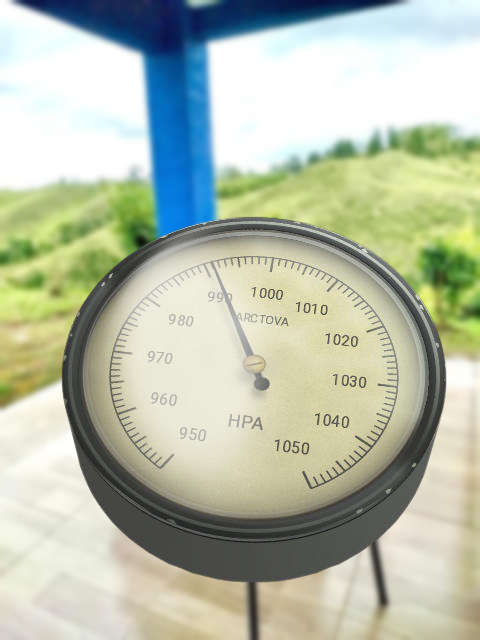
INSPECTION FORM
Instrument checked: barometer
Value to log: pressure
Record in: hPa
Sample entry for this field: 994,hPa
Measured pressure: 991,hPa
